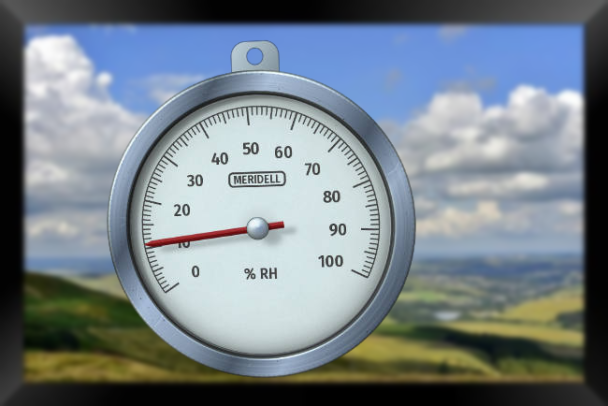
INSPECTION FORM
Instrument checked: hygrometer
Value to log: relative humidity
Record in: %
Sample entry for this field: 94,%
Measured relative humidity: 11,%
